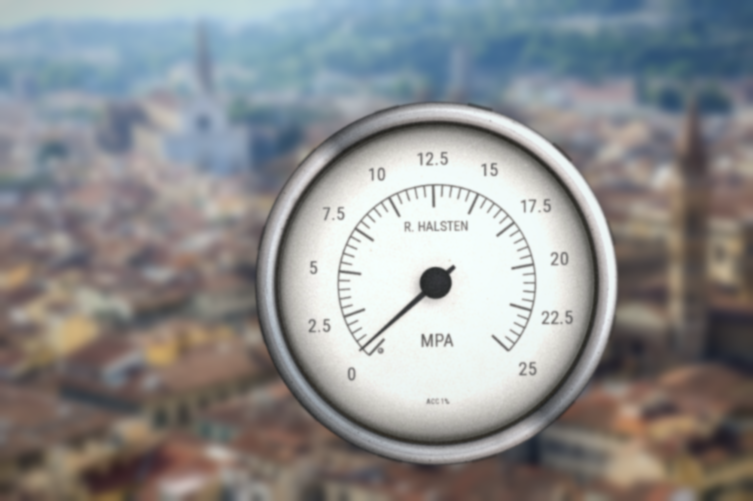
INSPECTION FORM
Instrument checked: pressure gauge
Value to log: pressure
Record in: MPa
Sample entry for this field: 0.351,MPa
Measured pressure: 0.5,MPa
